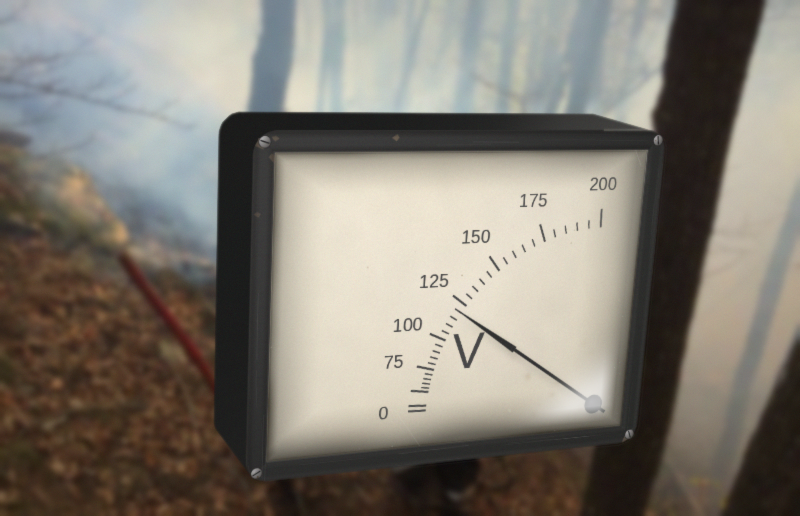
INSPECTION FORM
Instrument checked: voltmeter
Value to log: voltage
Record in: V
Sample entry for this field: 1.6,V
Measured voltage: 120,V
